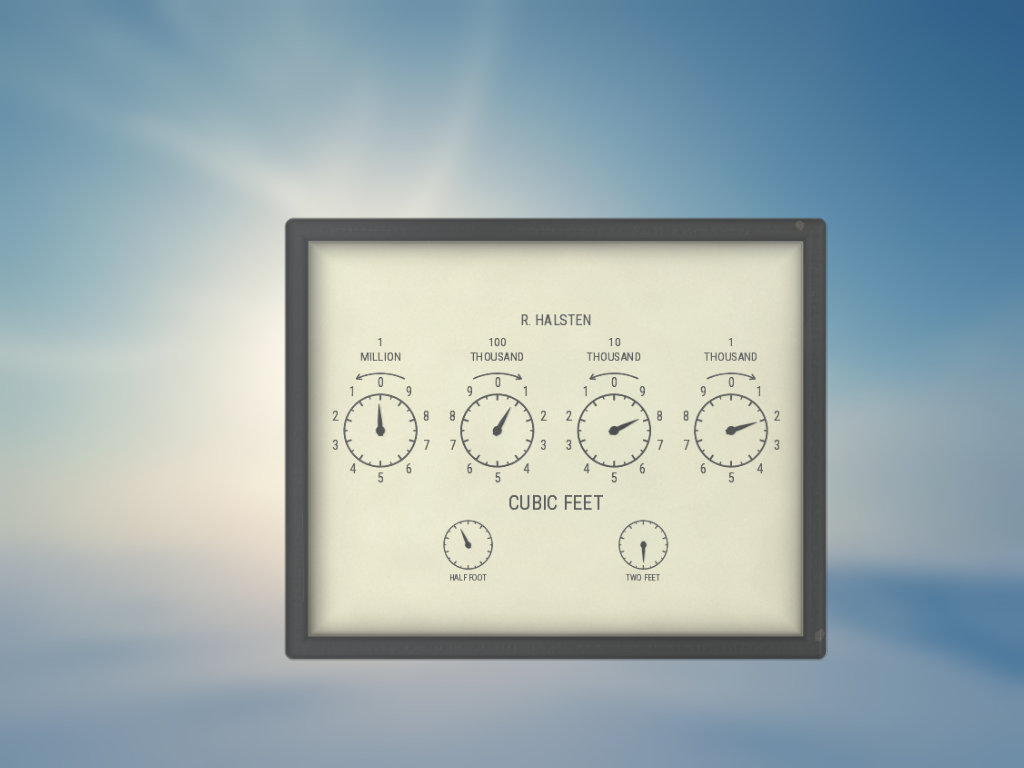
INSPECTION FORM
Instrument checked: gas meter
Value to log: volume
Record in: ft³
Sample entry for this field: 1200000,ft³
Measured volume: 8200,ft³
